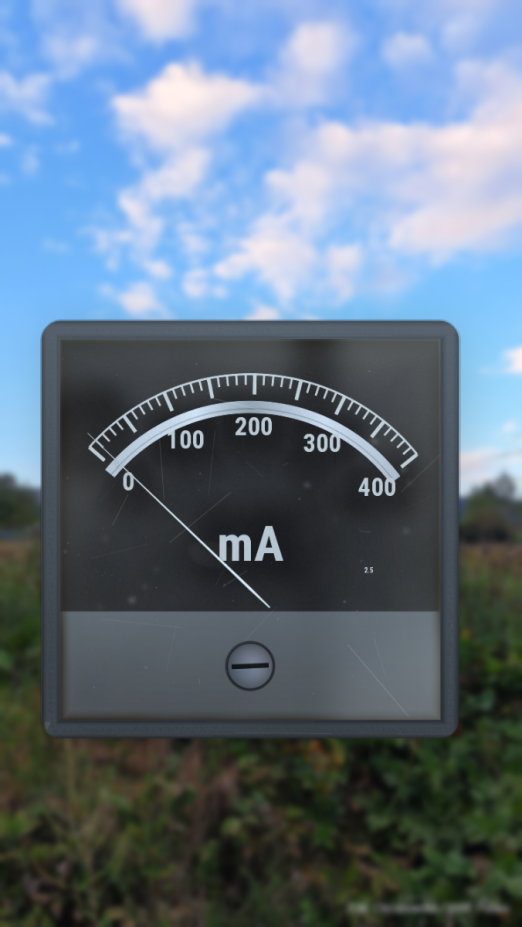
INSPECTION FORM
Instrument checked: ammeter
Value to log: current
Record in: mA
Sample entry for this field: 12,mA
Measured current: 10,mA
